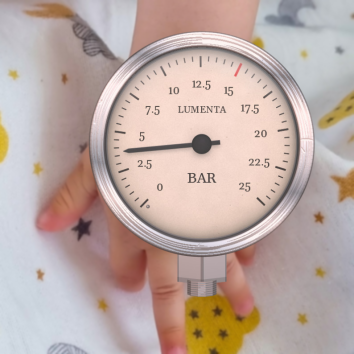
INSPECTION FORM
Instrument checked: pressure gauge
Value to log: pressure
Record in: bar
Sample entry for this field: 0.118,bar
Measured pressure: 3.75,bar
